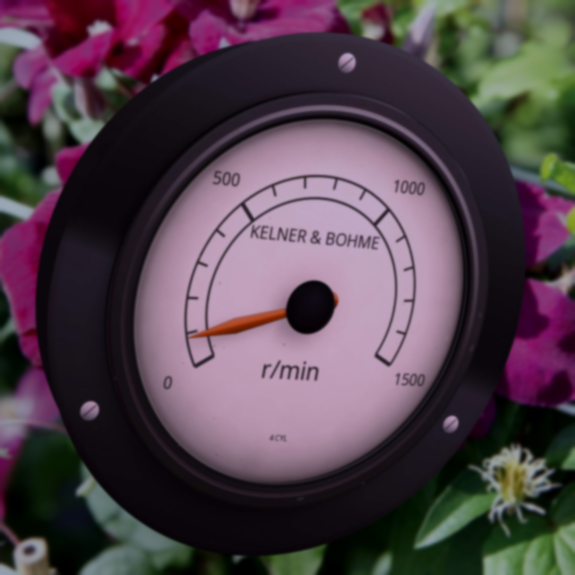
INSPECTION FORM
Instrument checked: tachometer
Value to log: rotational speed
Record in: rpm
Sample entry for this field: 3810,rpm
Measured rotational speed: 100,rpm
